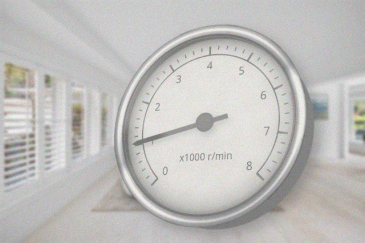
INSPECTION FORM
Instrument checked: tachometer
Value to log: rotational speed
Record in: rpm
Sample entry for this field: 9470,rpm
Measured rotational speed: 1000,rpm
